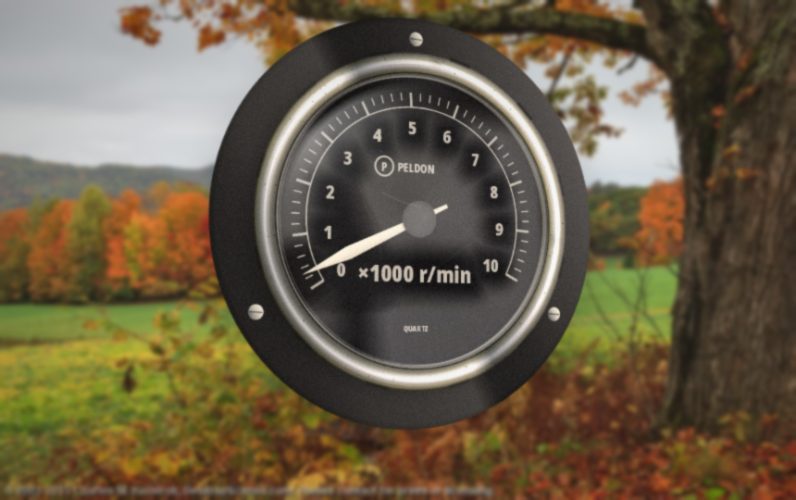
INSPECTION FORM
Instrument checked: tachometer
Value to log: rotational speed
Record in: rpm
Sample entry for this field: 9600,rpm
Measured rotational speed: 300,rpm
